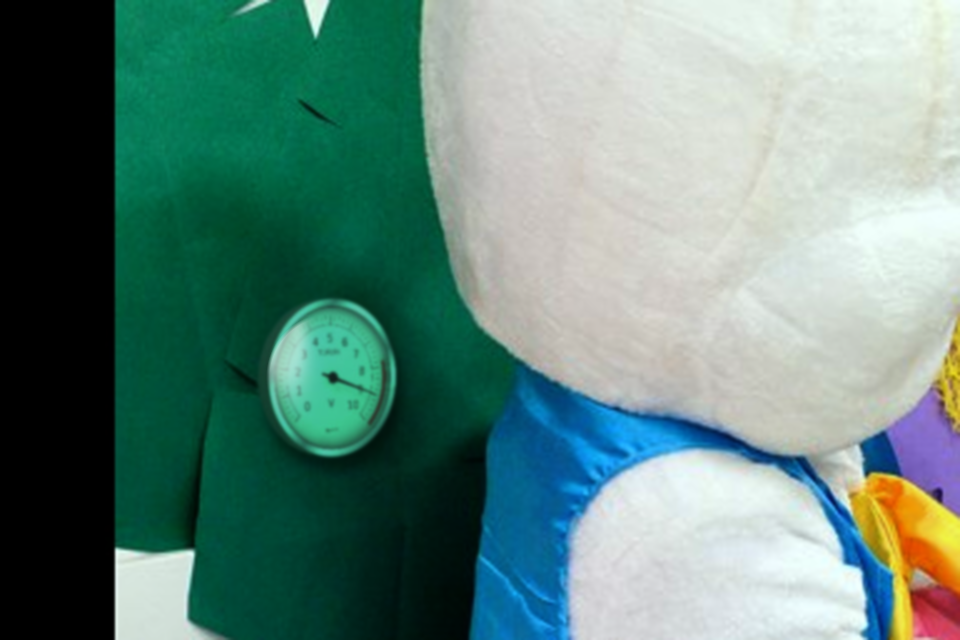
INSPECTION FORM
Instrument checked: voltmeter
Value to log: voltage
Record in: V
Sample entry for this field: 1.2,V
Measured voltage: 9,V
